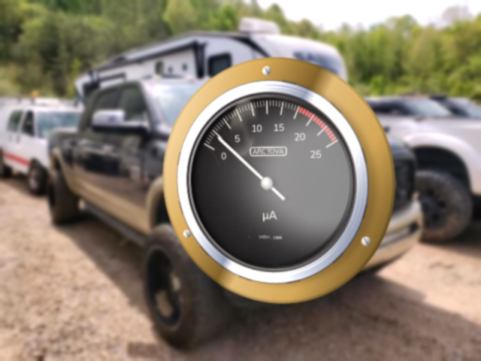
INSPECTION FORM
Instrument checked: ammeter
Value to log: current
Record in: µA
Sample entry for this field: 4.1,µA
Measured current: 2.5,µA
